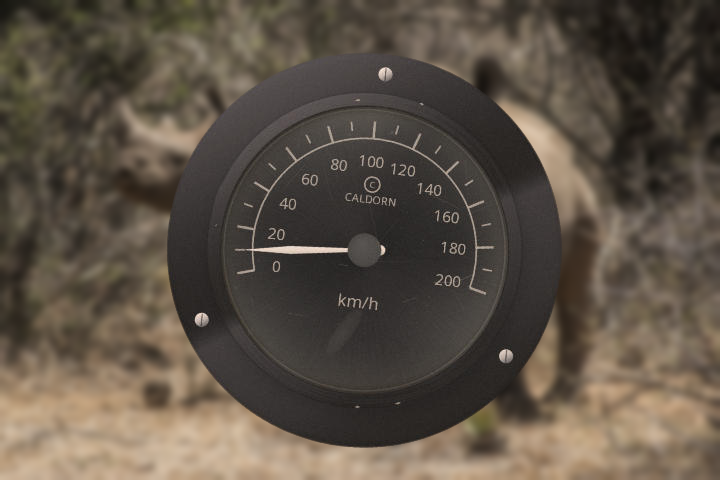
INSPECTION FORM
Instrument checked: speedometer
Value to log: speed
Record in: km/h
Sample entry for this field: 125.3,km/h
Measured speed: 10,km/h
